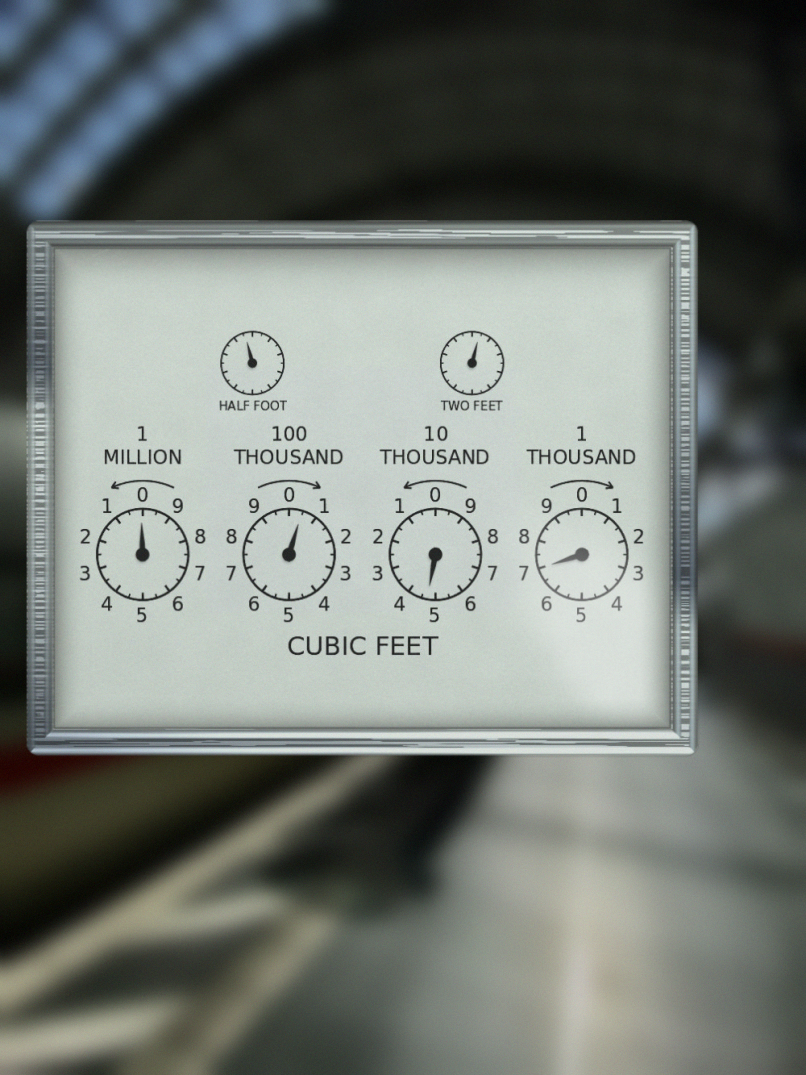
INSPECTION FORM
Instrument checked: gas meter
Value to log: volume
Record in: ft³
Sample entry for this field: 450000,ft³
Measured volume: 4700,ft³
